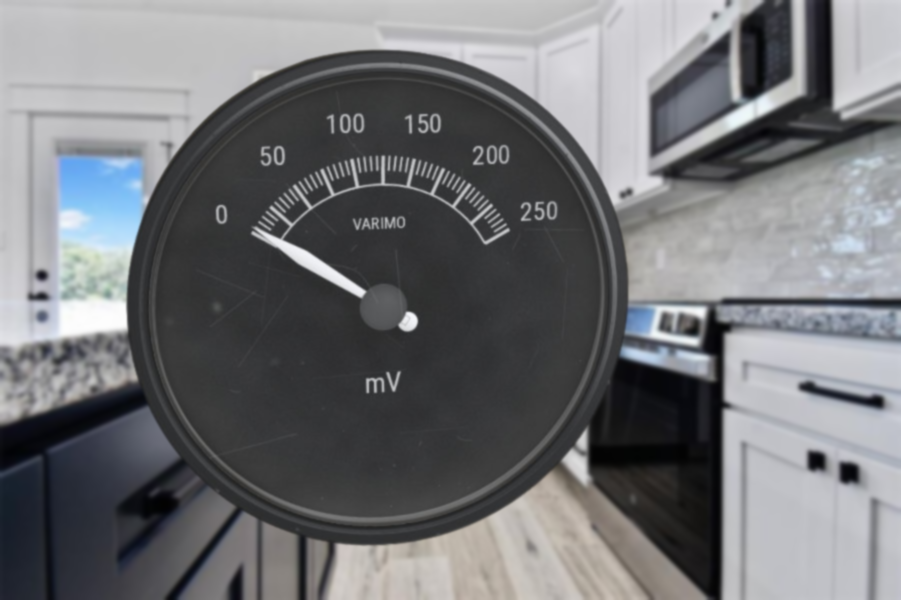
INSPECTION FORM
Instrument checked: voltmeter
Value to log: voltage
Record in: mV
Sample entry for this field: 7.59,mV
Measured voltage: 5,mV
